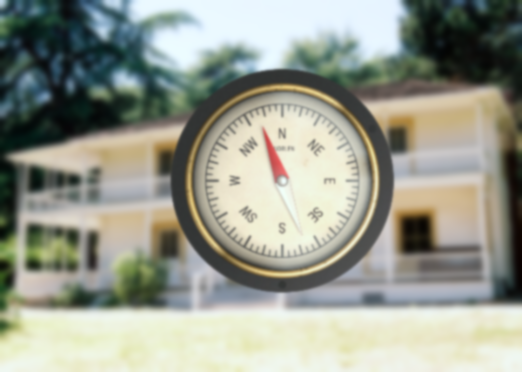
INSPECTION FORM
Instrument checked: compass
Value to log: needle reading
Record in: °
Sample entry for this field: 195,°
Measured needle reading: 340,°
